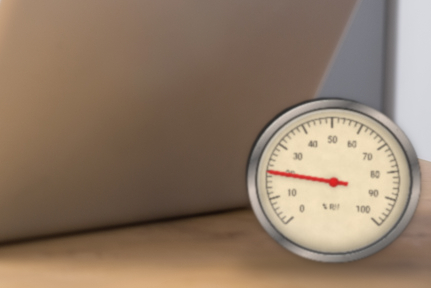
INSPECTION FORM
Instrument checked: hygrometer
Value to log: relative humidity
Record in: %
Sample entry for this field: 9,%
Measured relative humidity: 20,%
